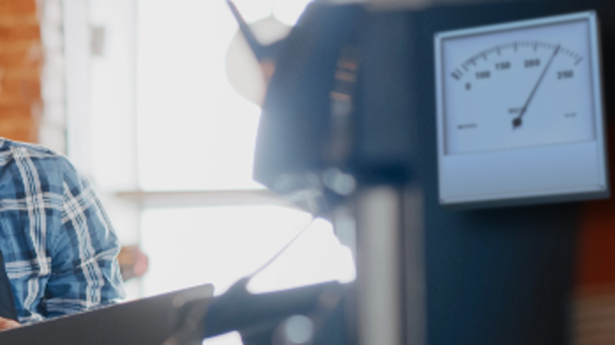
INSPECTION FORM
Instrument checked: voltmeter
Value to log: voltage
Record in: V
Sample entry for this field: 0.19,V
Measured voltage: 225,V
